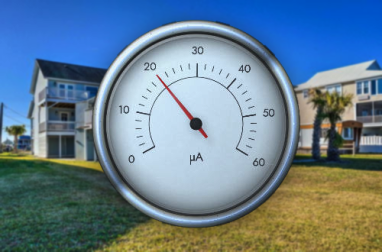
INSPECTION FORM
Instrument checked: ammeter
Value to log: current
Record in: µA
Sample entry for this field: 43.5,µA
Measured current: 20,µA
